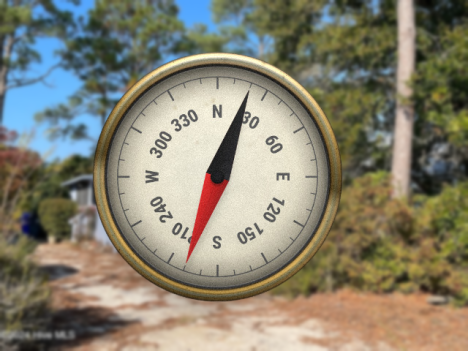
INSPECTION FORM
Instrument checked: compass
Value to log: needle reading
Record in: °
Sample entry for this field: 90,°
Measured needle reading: 200,°
